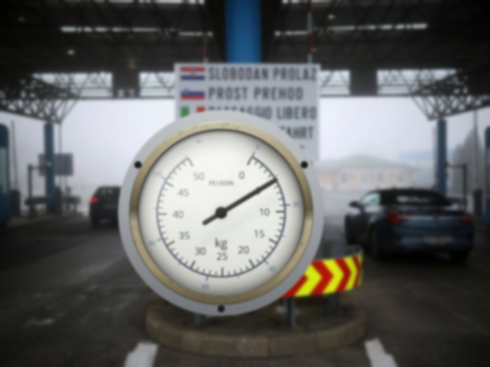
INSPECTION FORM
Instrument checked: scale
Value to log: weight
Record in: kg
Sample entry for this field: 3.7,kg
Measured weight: 5,kg
